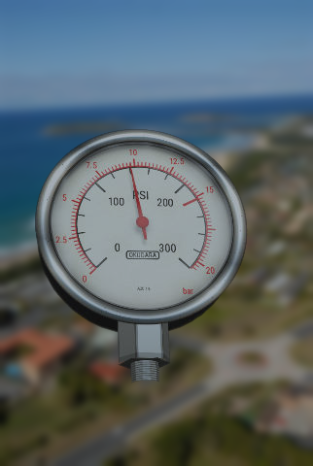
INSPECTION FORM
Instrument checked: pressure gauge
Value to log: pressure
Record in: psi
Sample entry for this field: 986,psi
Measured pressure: 140,psi
